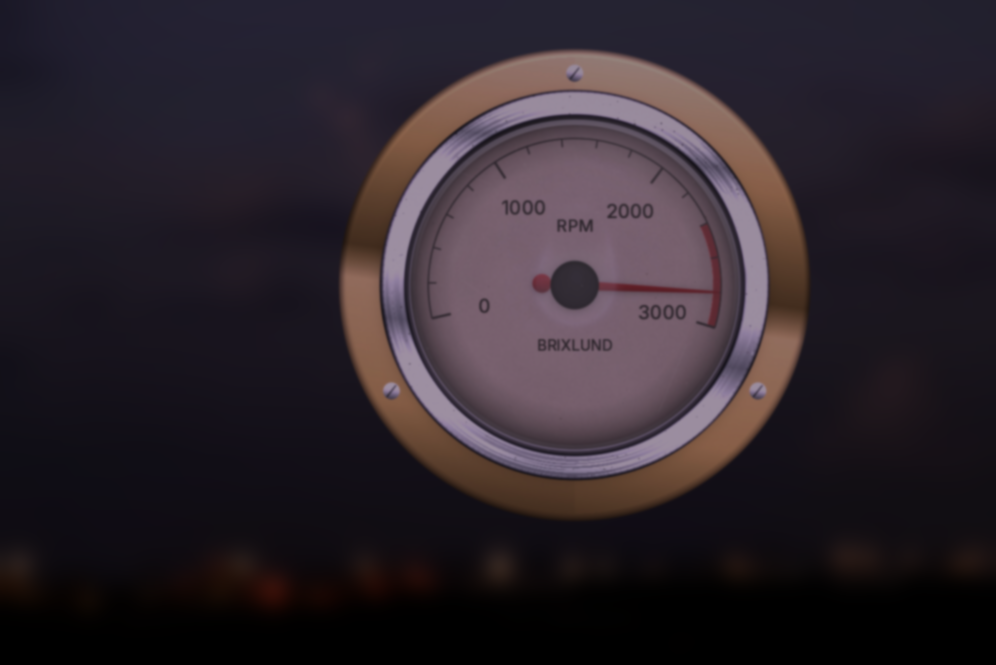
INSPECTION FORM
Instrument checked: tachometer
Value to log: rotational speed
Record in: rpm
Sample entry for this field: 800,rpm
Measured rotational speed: 2800,rpm
